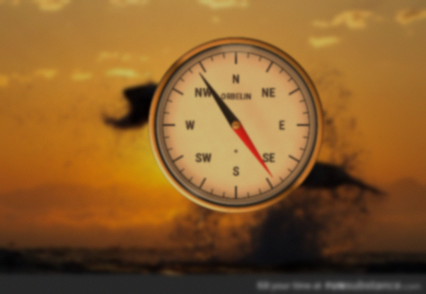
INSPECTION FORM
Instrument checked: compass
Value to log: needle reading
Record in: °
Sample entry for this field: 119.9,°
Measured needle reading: 145,°
